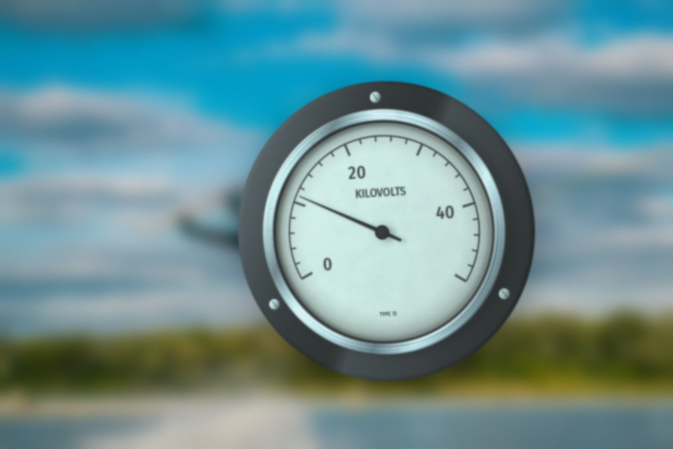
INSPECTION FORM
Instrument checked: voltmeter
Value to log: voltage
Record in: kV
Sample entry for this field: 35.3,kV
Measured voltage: 11,kV
